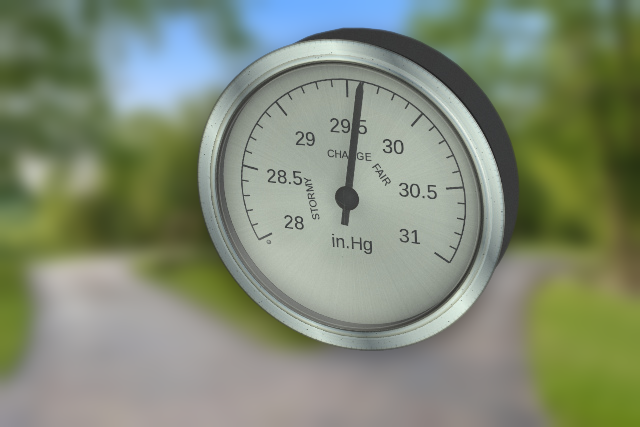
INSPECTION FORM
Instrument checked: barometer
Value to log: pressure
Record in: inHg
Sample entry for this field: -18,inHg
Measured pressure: 29.6,inHg
